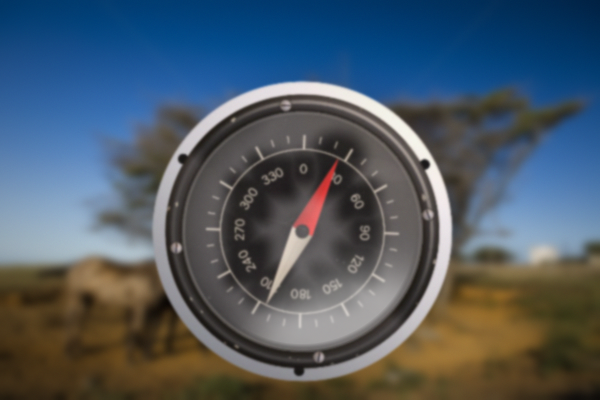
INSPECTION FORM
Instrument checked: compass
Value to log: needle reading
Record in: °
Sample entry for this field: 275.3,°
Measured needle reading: 25,°
